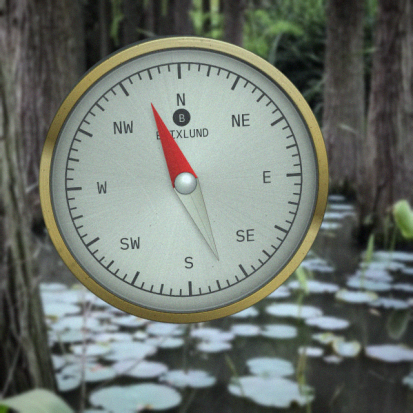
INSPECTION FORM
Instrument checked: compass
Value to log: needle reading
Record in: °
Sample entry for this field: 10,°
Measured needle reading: 340,°
